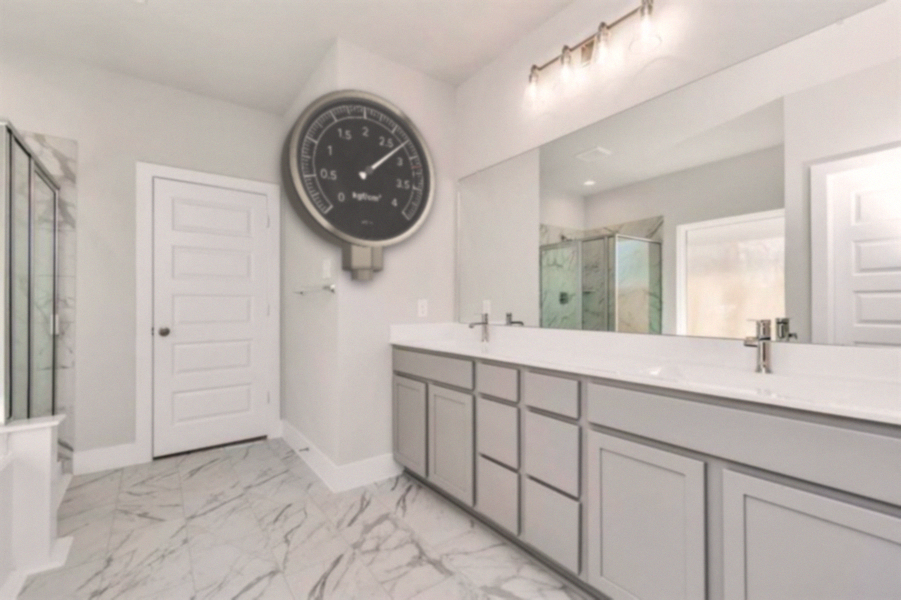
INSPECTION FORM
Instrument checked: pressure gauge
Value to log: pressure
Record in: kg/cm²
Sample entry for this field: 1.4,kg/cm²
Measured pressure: 2.75,kg/cm²
